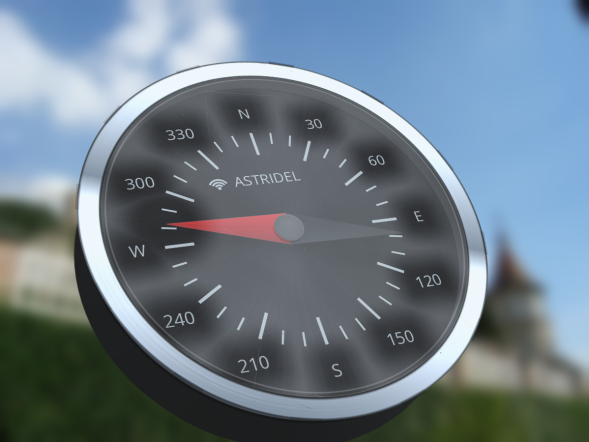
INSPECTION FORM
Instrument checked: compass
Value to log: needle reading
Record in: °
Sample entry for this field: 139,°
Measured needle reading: 280,°
